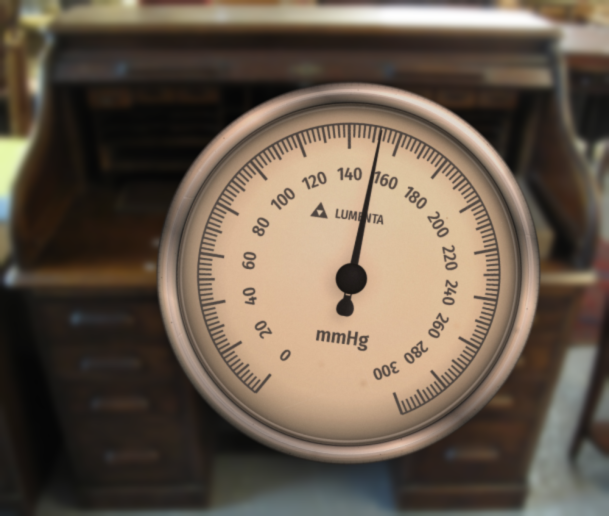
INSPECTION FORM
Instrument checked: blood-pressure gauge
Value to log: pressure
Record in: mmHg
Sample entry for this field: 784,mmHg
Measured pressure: 152,mmHg
